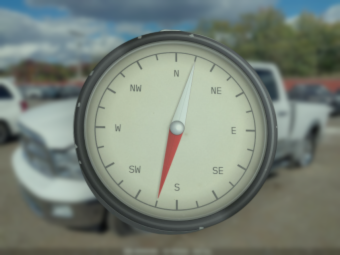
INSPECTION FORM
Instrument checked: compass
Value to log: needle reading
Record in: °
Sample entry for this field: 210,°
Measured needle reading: 195,°
